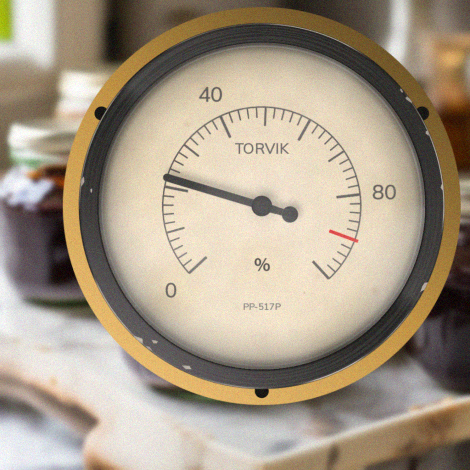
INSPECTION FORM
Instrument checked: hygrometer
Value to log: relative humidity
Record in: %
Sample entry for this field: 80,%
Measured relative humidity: 22,%
